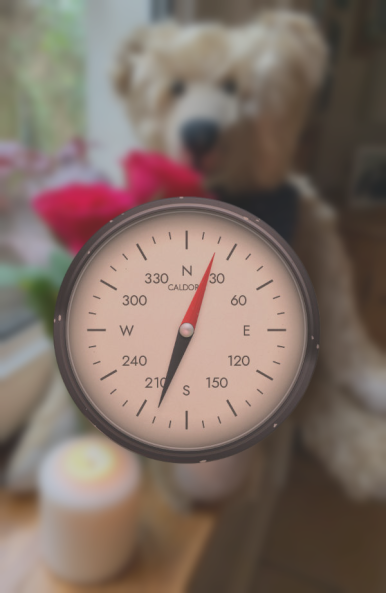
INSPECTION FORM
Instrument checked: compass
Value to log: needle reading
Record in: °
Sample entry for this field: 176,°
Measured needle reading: 20,°
